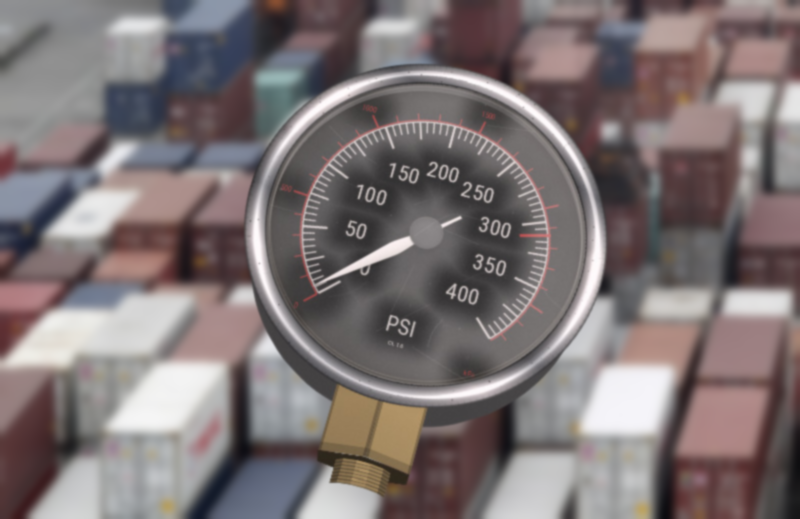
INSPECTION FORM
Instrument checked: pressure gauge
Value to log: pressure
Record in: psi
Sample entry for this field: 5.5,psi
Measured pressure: 5,psi
